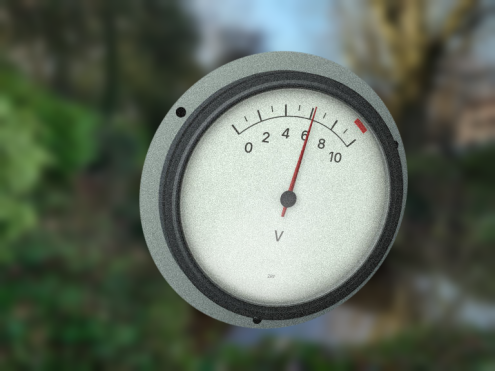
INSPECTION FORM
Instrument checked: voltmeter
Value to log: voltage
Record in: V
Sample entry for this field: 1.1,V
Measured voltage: 6,V
